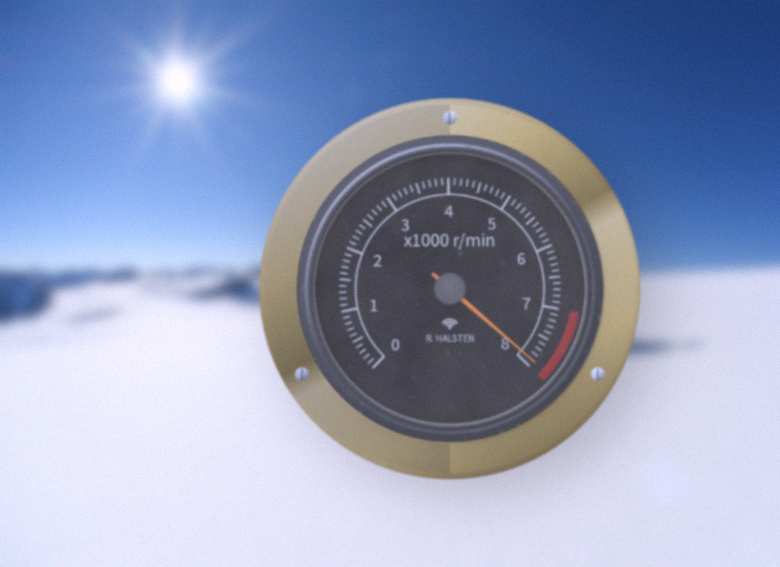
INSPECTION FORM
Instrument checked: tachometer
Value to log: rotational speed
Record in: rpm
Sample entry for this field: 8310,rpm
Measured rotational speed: 7900,rpm
